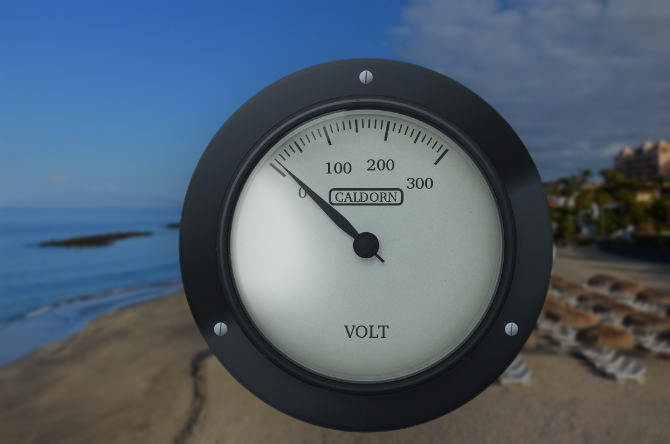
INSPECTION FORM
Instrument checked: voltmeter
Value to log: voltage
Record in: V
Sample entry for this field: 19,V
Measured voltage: 10,V
